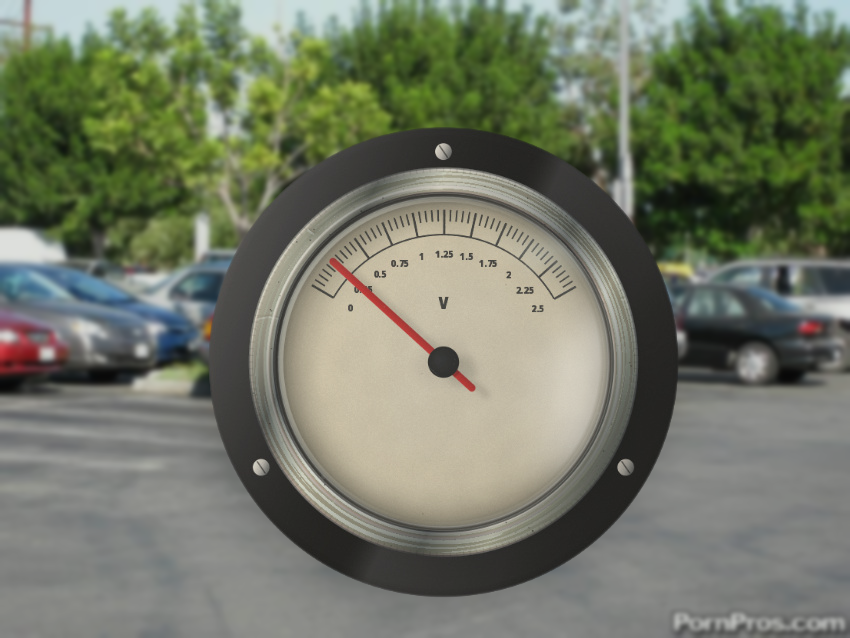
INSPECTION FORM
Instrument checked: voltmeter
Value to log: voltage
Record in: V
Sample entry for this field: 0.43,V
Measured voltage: 0.25,V
